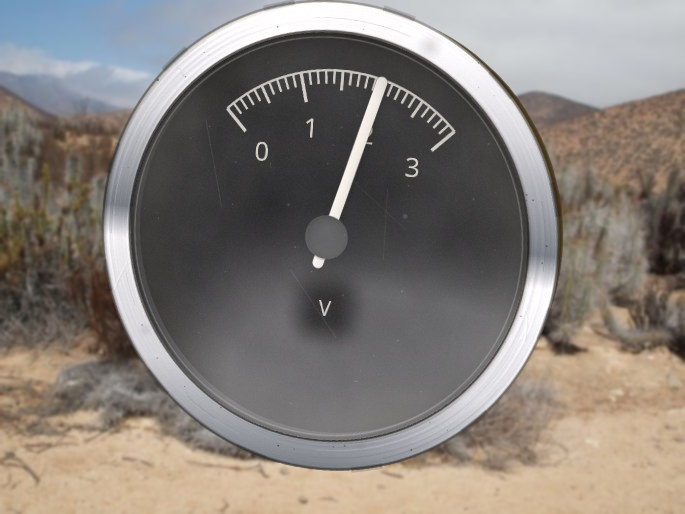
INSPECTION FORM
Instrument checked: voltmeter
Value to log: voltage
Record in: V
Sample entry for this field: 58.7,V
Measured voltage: 2,V
